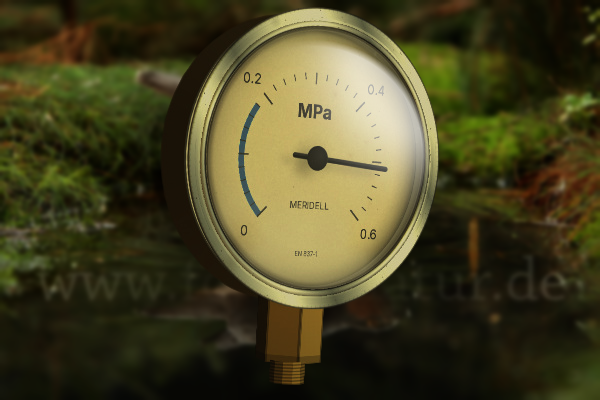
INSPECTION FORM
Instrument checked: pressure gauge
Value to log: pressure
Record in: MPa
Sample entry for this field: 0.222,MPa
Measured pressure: 0.51,MPa
